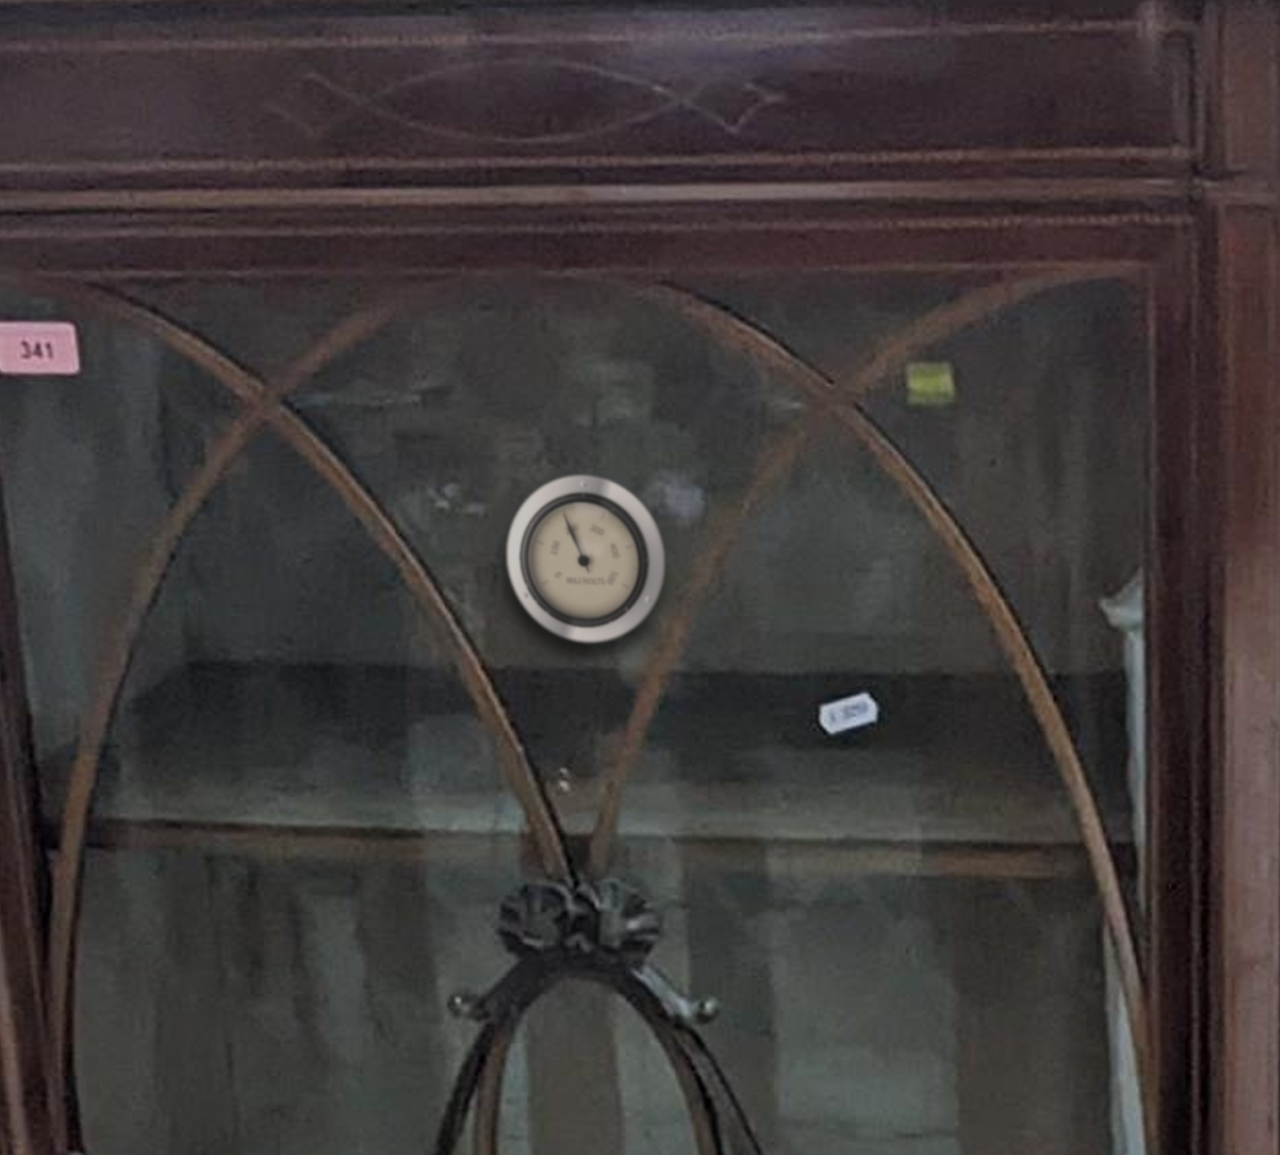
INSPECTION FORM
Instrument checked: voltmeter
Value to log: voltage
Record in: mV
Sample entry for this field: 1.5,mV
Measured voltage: 200,mV
